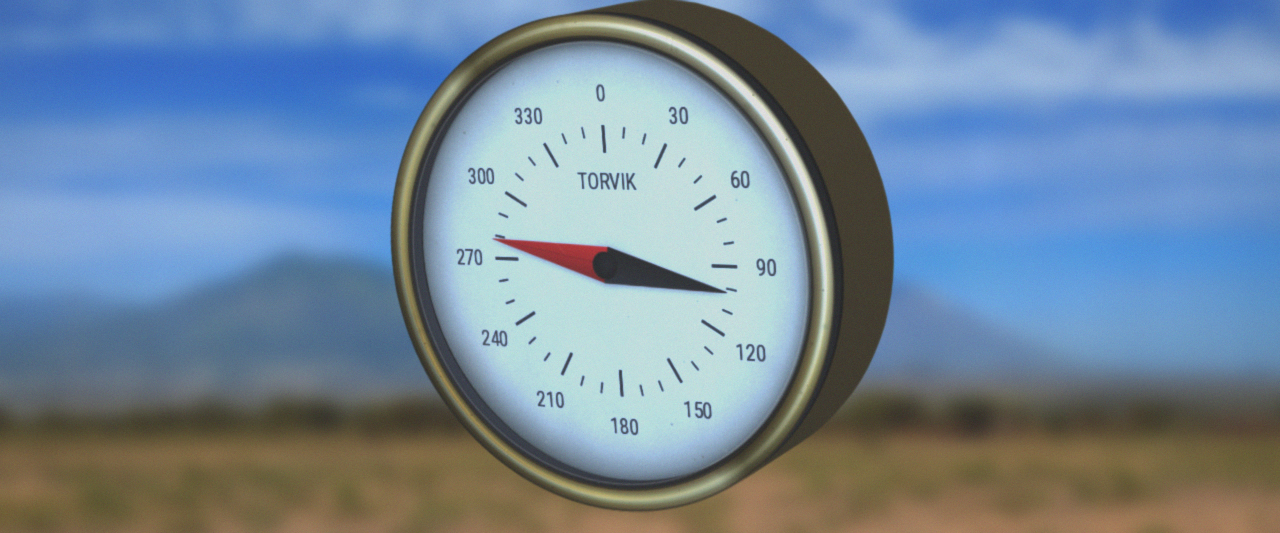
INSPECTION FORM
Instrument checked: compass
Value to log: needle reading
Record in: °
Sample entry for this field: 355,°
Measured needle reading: 280,°
